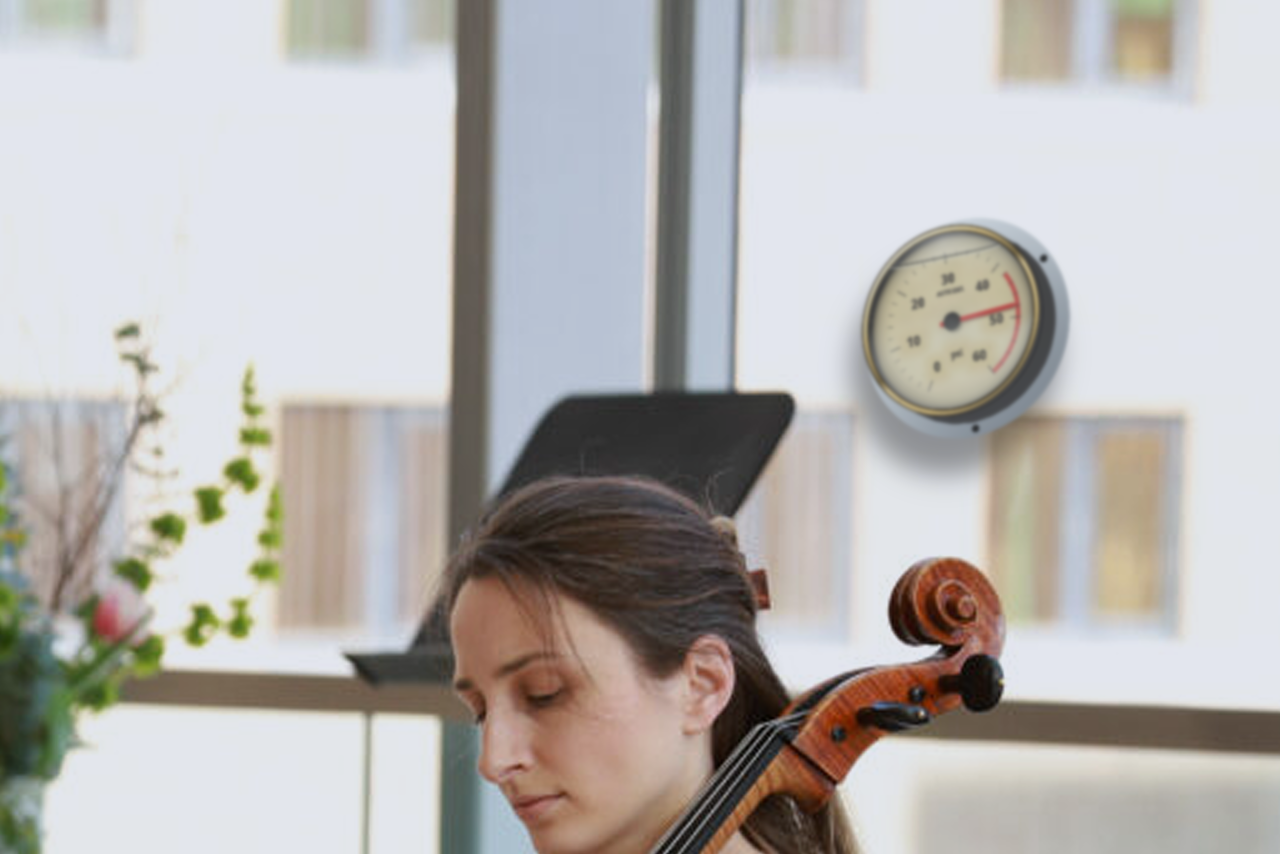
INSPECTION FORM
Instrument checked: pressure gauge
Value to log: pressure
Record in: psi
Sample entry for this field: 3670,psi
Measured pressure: 48,psi
